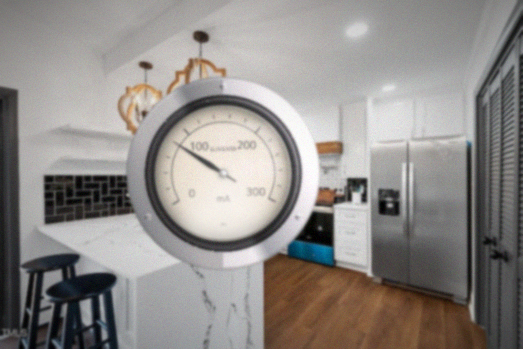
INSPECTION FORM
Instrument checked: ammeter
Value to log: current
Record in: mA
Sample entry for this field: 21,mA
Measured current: 80,mA
